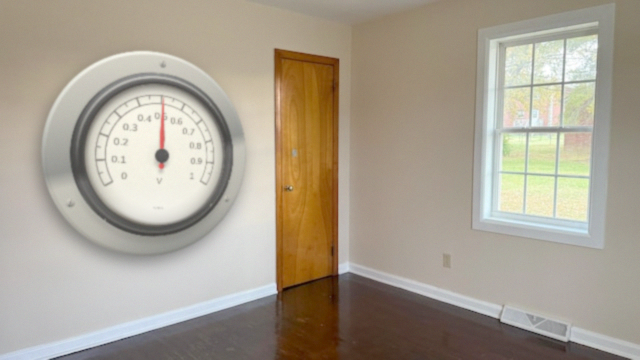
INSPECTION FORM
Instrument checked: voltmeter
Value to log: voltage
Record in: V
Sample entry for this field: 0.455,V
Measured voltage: 0.5,V
